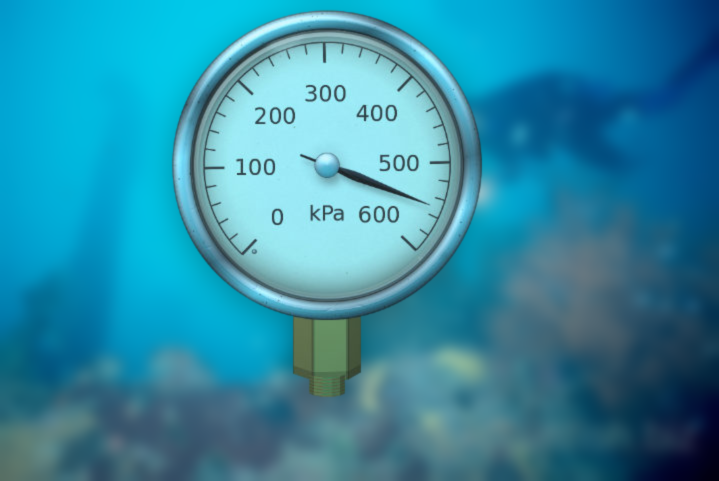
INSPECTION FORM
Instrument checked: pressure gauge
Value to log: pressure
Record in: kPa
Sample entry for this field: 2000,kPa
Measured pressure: 550,kPa
